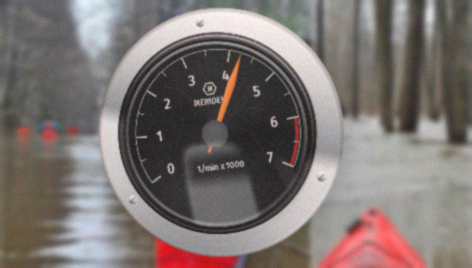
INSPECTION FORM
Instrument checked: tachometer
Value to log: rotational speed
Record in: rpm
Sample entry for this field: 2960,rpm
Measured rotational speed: 4250,rpm
